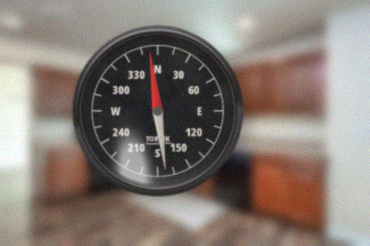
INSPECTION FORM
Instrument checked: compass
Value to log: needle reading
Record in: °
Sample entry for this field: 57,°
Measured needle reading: 352.5,°
